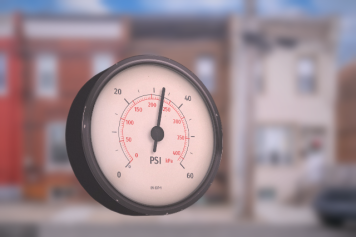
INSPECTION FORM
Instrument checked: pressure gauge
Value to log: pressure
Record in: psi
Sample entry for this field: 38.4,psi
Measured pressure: 32.5,psi
